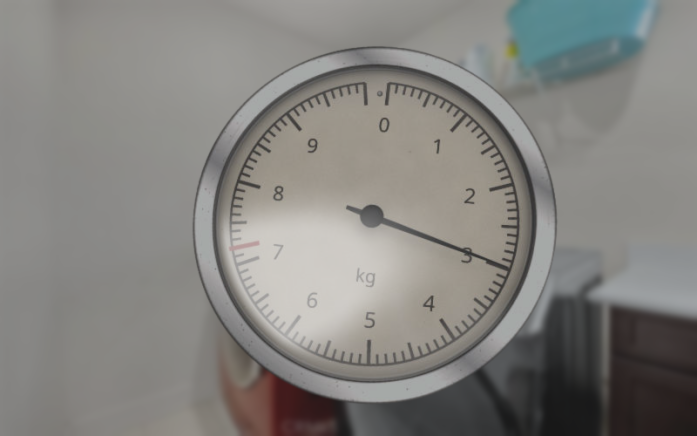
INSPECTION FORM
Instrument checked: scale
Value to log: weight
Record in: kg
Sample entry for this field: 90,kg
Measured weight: 3,kg
